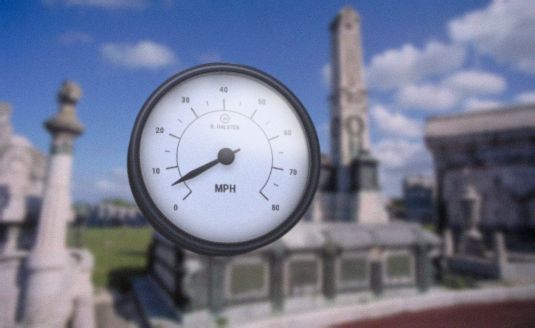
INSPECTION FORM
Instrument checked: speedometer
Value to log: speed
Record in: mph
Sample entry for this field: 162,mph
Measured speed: 5,mph
